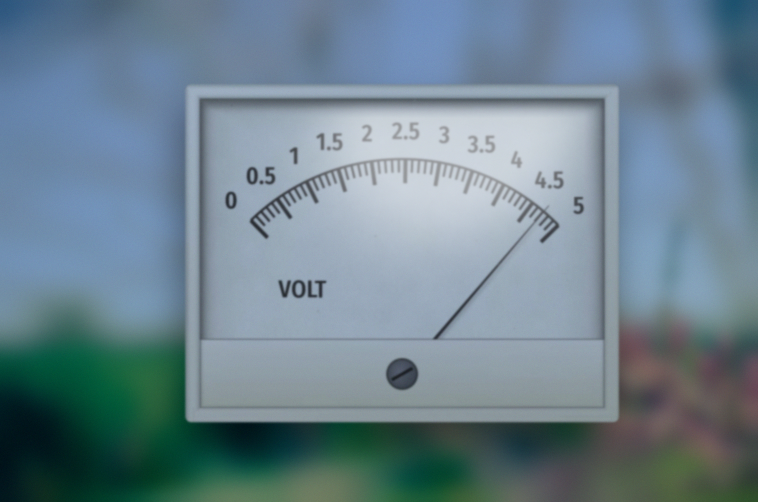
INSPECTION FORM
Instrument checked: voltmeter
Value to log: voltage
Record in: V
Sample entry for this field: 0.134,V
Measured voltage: 4.7,V
